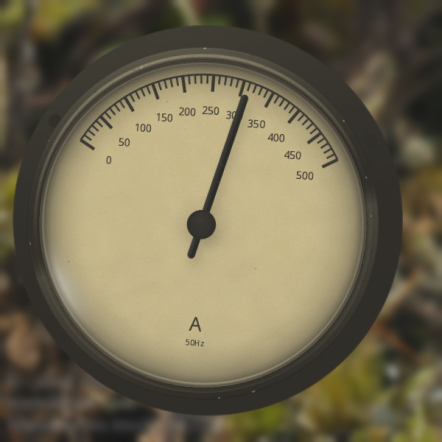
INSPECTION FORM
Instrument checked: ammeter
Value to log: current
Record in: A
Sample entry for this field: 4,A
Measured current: 310,A
